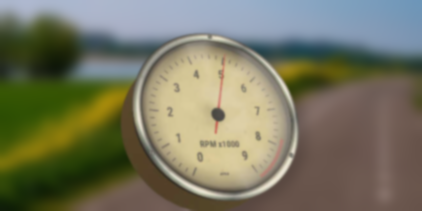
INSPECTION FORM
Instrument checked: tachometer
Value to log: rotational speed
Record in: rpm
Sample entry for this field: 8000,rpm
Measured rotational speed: 5000,rpm
